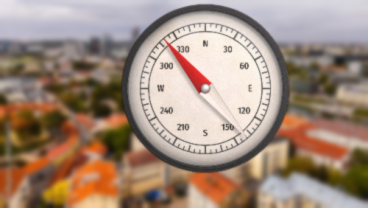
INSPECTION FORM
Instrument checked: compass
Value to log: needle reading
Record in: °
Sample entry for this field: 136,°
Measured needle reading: 320,°
